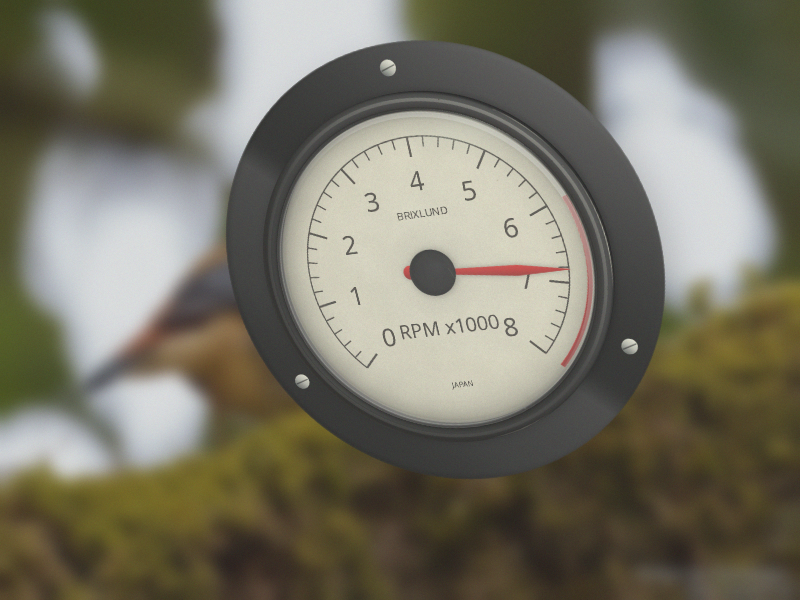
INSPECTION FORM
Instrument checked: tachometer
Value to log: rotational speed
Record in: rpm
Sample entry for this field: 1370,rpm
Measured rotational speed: 6800,rpm
